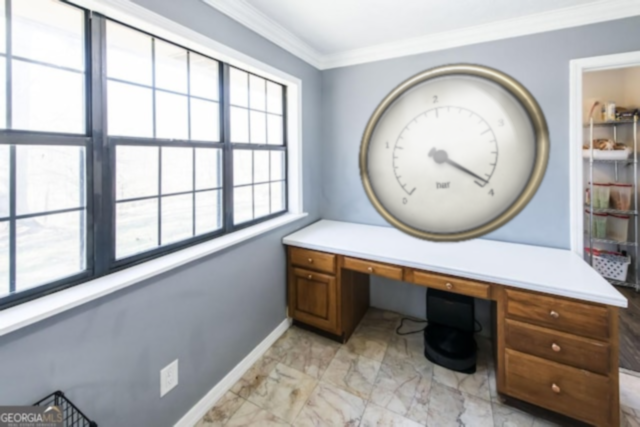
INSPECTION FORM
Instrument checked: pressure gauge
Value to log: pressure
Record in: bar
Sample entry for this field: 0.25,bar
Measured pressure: 3.9,bar
